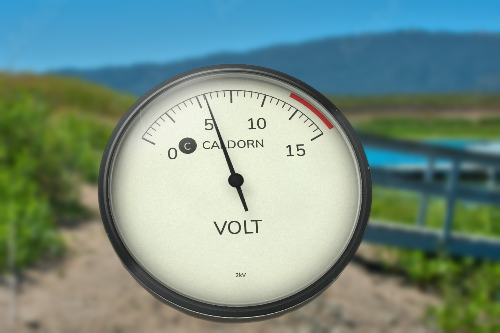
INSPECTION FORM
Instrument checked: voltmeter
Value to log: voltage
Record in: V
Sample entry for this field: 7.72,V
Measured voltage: 5.5,V
